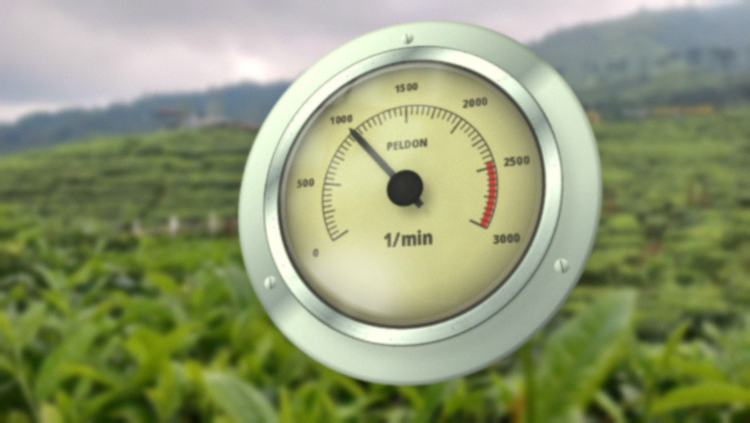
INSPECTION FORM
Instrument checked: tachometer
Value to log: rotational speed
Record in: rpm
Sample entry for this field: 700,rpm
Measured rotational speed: 1000,rpm
